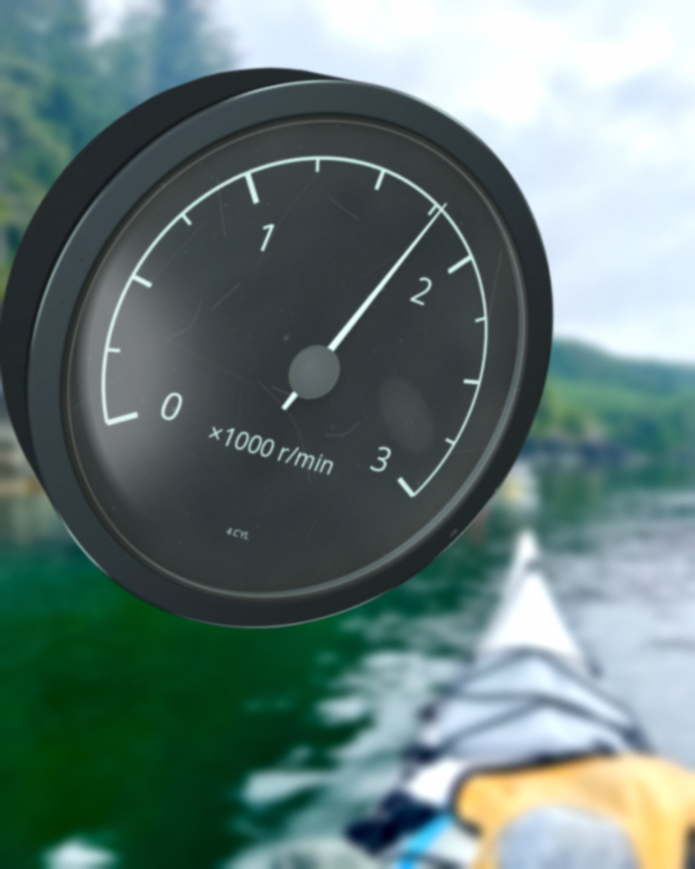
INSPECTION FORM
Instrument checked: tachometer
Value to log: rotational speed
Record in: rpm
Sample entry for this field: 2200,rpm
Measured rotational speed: 1750,rpm
